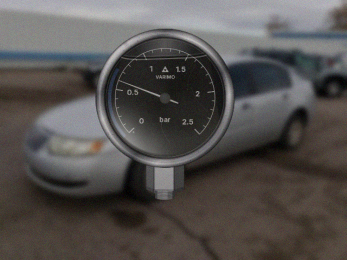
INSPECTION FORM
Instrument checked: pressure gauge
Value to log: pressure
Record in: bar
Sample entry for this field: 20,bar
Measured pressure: 0.6,bar
